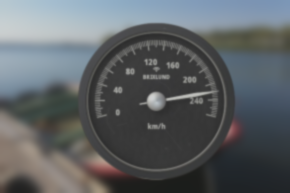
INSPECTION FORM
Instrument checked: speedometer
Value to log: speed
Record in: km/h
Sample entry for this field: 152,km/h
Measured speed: 230,km/h
